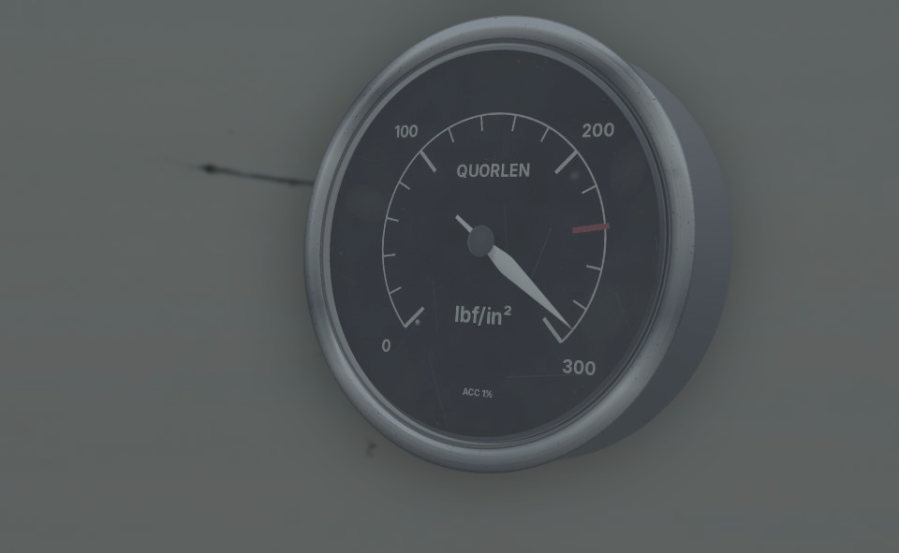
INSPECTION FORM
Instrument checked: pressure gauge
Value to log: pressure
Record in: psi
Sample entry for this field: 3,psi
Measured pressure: 290,psi
